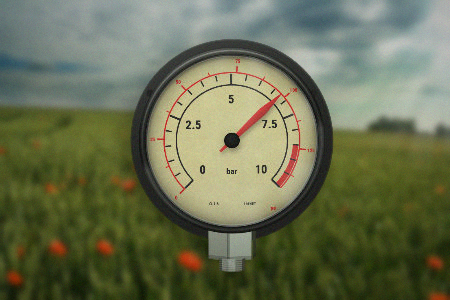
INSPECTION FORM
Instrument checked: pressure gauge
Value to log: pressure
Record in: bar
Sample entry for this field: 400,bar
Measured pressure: 6.75,bar
